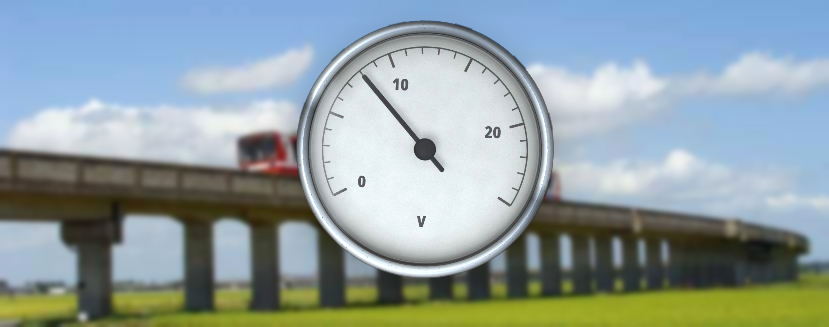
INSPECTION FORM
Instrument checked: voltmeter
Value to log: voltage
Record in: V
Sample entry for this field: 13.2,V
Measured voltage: 8,V
